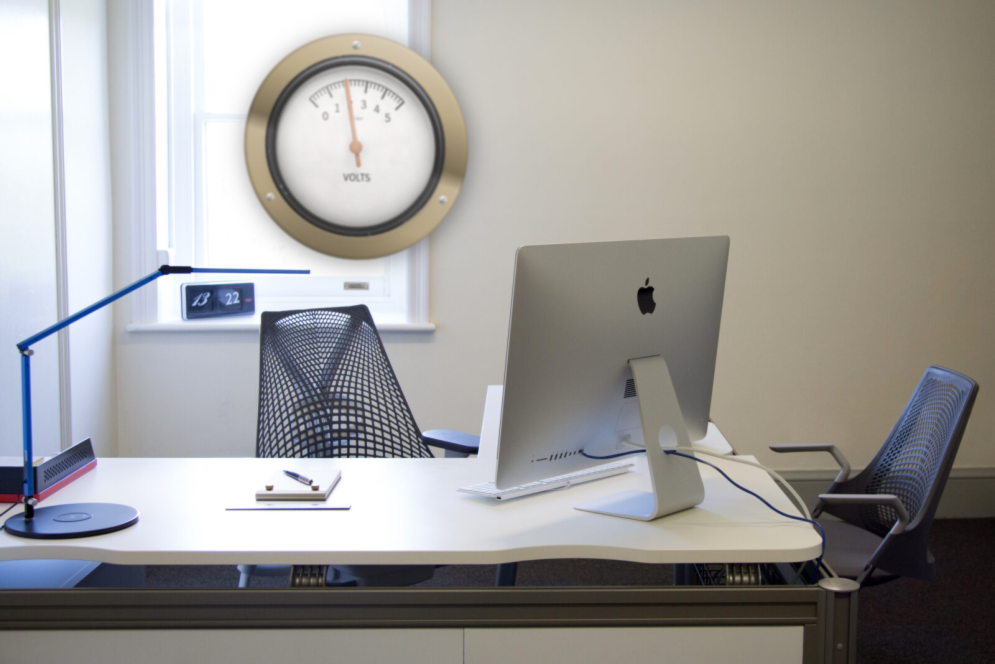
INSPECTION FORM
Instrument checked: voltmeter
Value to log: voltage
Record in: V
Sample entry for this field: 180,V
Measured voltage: 2,V
